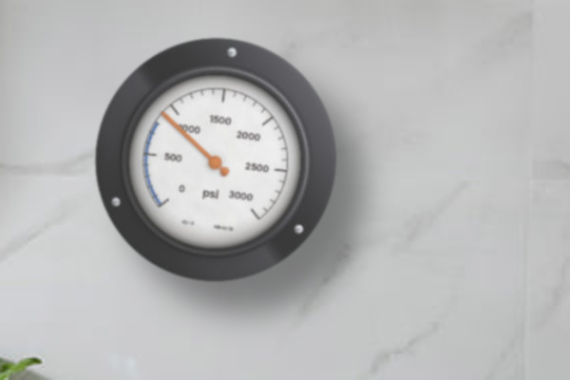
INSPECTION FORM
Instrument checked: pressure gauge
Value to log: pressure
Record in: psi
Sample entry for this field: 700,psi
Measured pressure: 900,psi
